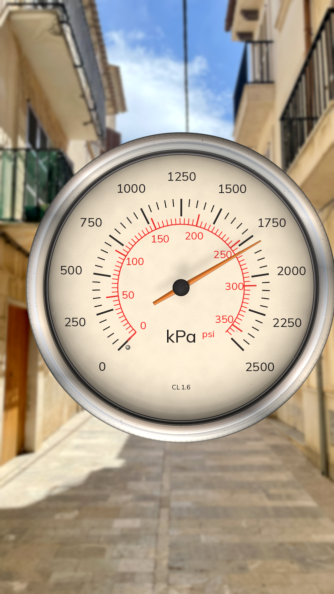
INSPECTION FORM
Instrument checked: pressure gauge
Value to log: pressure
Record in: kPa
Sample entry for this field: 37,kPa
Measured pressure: 1800,kPa
